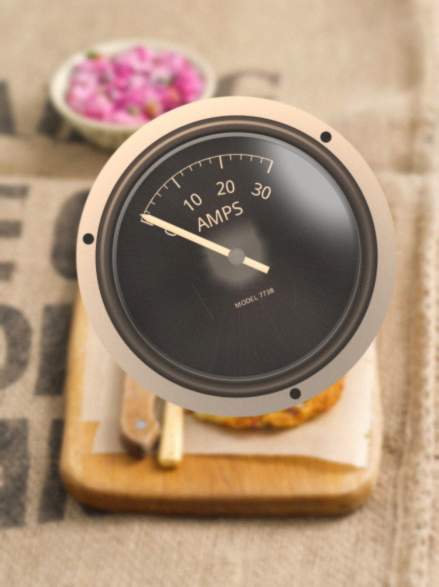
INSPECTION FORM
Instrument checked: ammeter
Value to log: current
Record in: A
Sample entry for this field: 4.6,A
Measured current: 1,A
